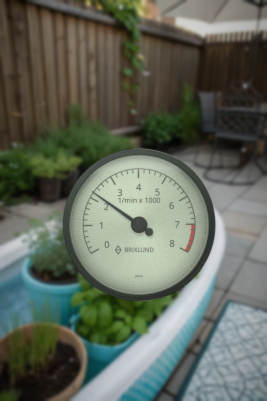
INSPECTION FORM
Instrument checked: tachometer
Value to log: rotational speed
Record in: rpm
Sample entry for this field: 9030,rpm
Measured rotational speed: 2200,rpm
